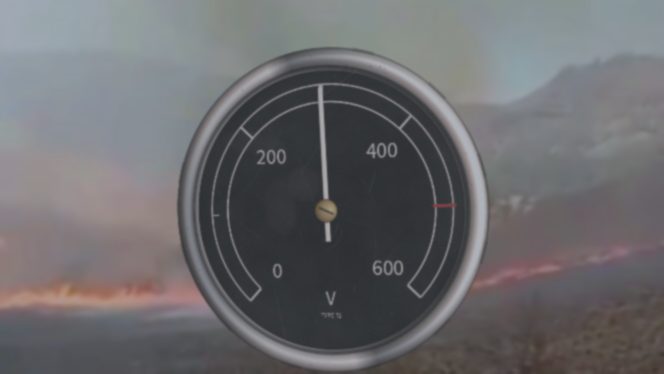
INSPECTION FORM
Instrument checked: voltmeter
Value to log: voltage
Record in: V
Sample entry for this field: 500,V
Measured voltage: 300,V
